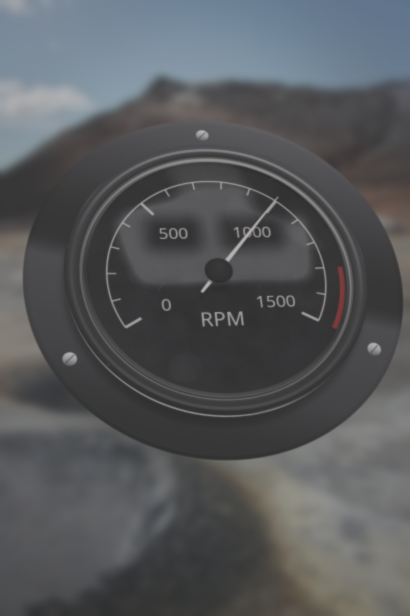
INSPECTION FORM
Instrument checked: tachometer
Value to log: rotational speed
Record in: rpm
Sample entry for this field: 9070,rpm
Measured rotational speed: 1000,rpm
